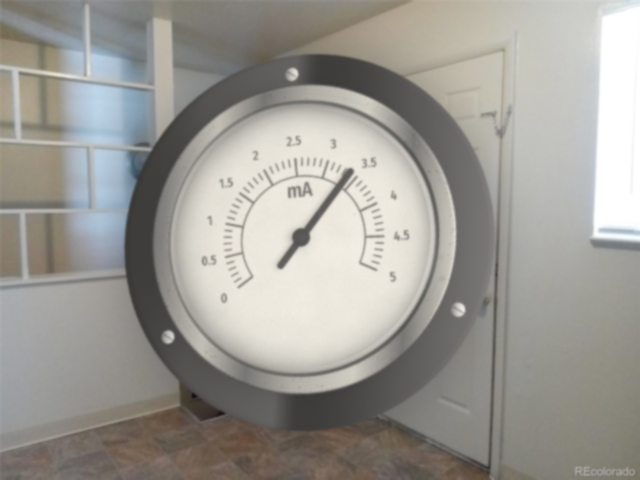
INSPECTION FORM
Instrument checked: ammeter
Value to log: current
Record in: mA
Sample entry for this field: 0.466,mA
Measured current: 3.4,mA
